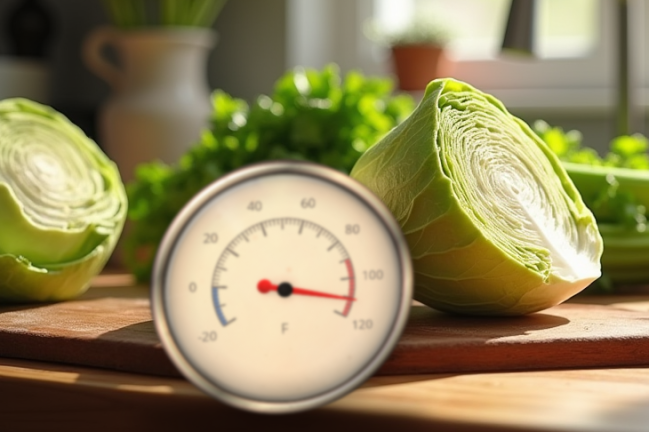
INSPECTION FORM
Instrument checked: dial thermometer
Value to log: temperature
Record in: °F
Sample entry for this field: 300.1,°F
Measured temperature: 110,°F
